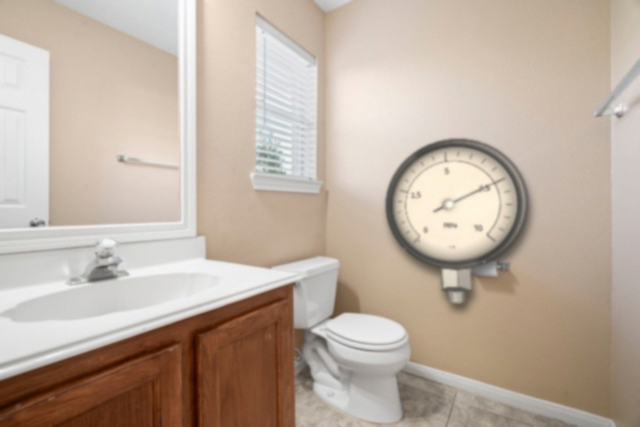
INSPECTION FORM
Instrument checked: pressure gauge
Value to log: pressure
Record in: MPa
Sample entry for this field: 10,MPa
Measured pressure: 7.5,MPa
